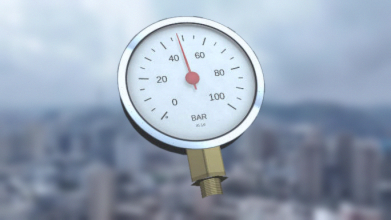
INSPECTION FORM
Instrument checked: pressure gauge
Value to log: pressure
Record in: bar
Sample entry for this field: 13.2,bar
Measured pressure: 47.5,bar
